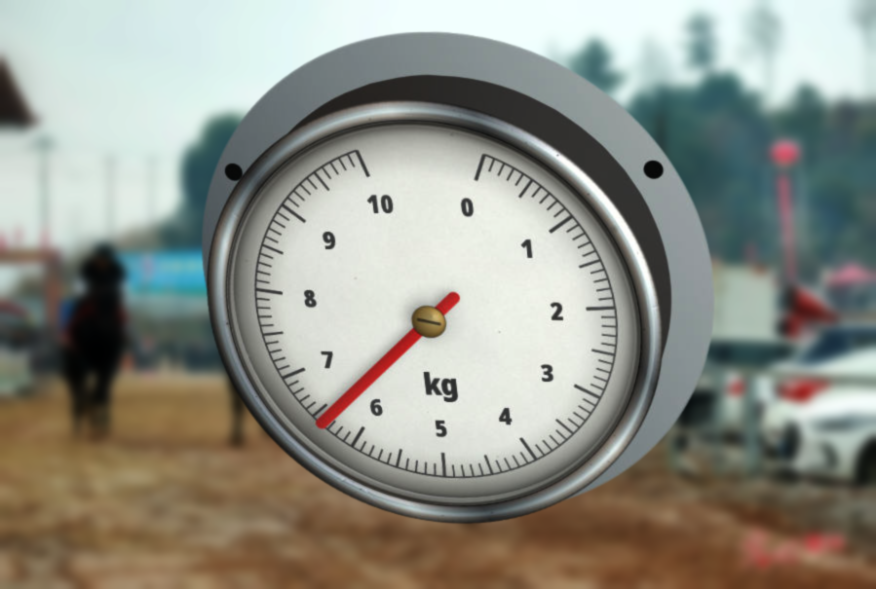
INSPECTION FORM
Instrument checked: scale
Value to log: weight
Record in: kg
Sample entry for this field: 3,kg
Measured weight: 6.4,kg
